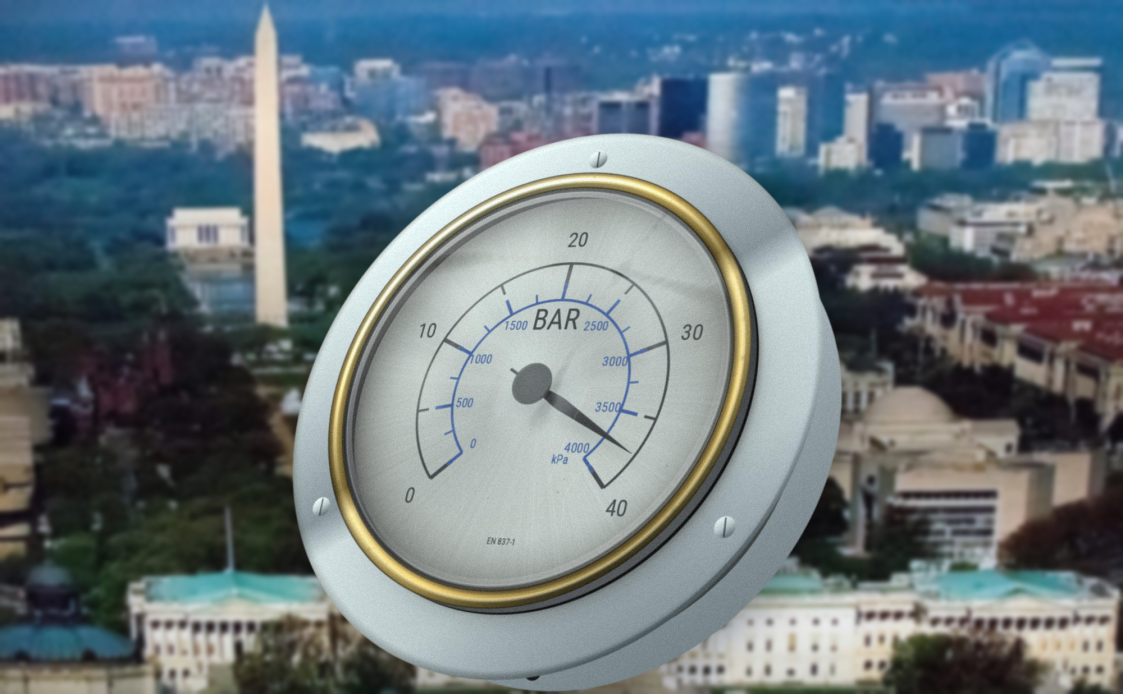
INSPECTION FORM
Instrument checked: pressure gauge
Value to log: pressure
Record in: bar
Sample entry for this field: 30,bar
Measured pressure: 37.5,bar
